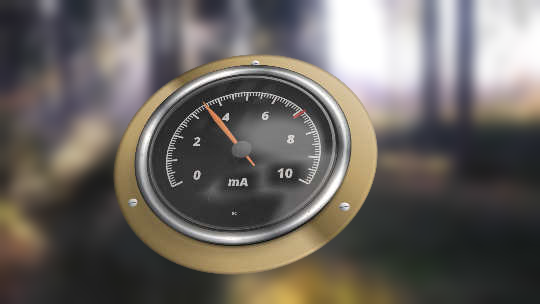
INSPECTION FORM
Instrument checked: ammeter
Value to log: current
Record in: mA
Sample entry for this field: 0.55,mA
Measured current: 3.5,mA
